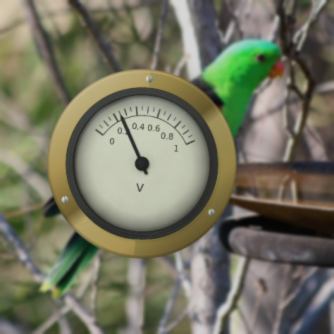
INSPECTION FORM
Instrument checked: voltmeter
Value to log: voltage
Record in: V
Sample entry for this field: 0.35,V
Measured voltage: 0.25,V
